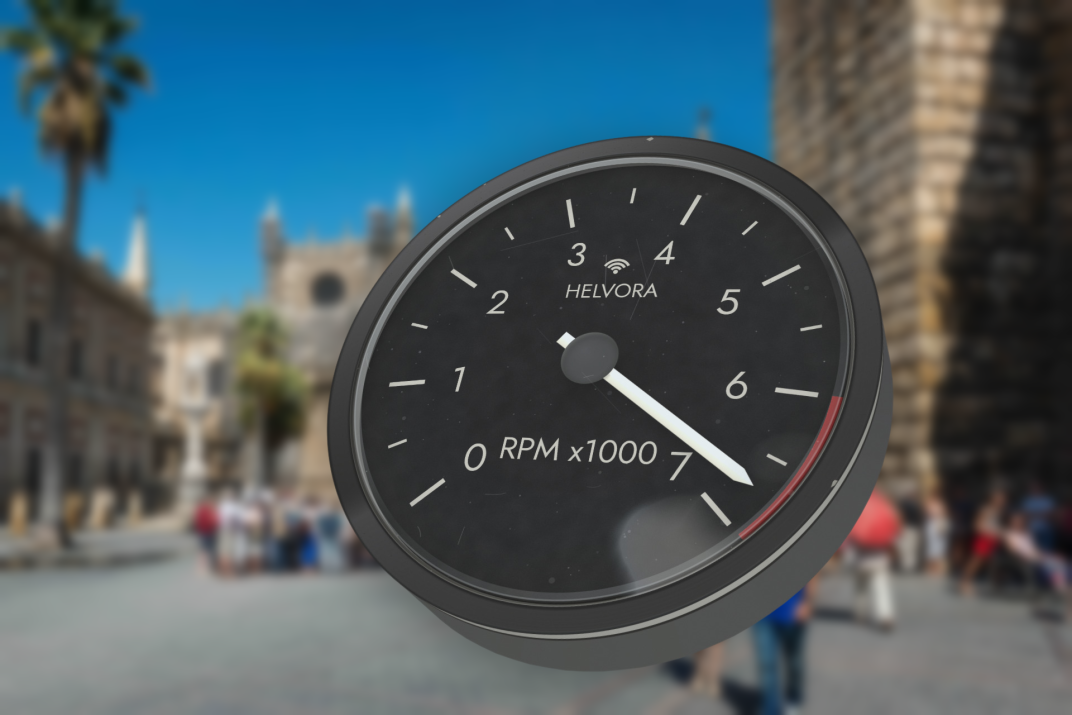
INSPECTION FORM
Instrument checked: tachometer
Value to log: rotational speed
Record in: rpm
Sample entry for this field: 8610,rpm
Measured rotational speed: 6750,rpm
